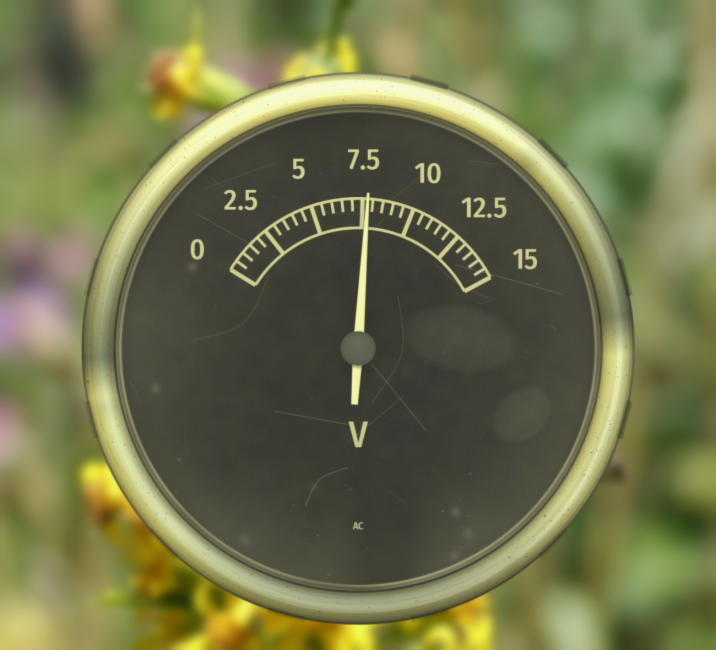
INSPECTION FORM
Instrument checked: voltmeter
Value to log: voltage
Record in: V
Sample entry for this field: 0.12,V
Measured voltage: 7.75,V
